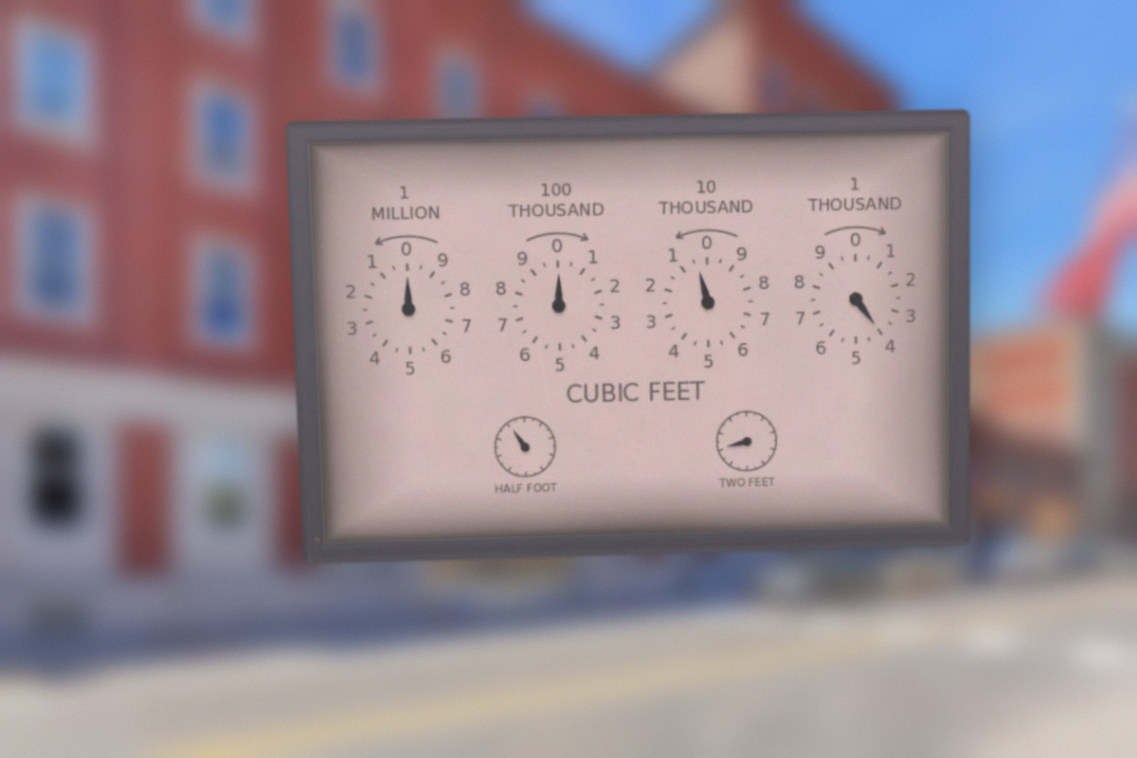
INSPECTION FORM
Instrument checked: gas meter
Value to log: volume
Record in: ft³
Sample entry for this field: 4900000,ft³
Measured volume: 400,ft³
